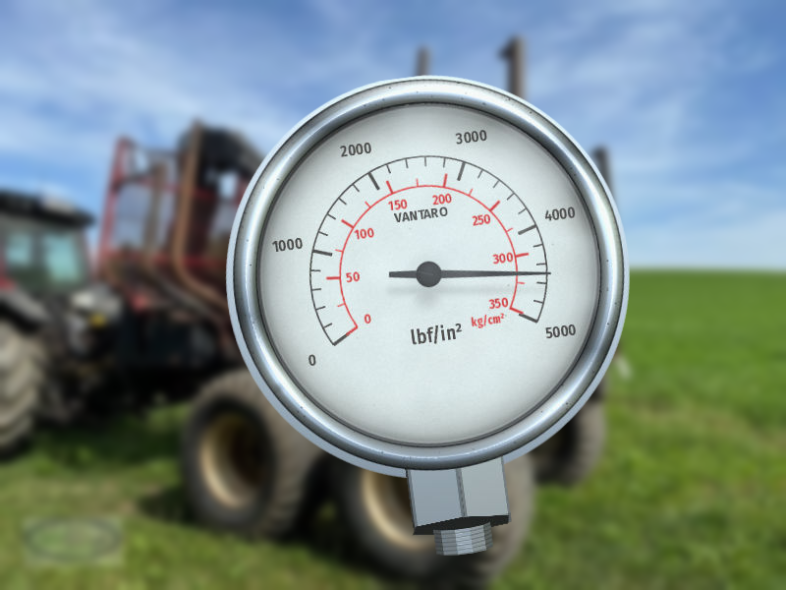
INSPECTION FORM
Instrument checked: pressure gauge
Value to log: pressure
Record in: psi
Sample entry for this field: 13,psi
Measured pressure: 4500,psi
